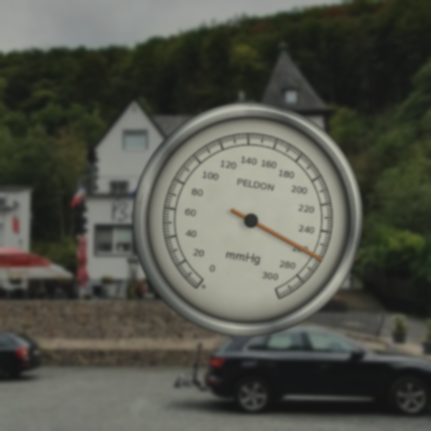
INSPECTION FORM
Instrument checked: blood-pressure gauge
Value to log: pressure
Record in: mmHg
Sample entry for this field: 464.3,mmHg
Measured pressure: 260,mmHg
